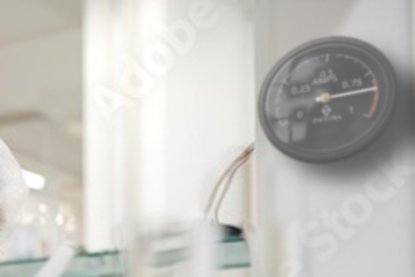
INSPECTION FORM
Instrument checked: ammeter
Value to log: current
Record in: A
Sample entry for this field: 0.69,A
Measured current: 0.85,A
